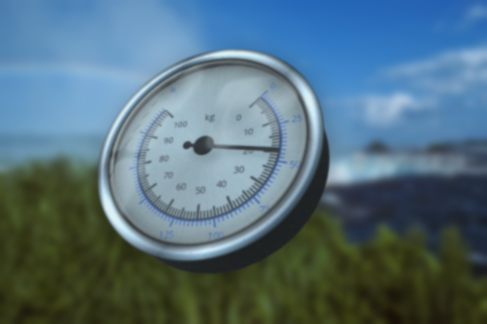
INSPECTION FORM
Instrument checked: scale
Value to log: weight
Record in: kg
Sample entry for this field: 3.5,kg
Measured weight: 20,kg
